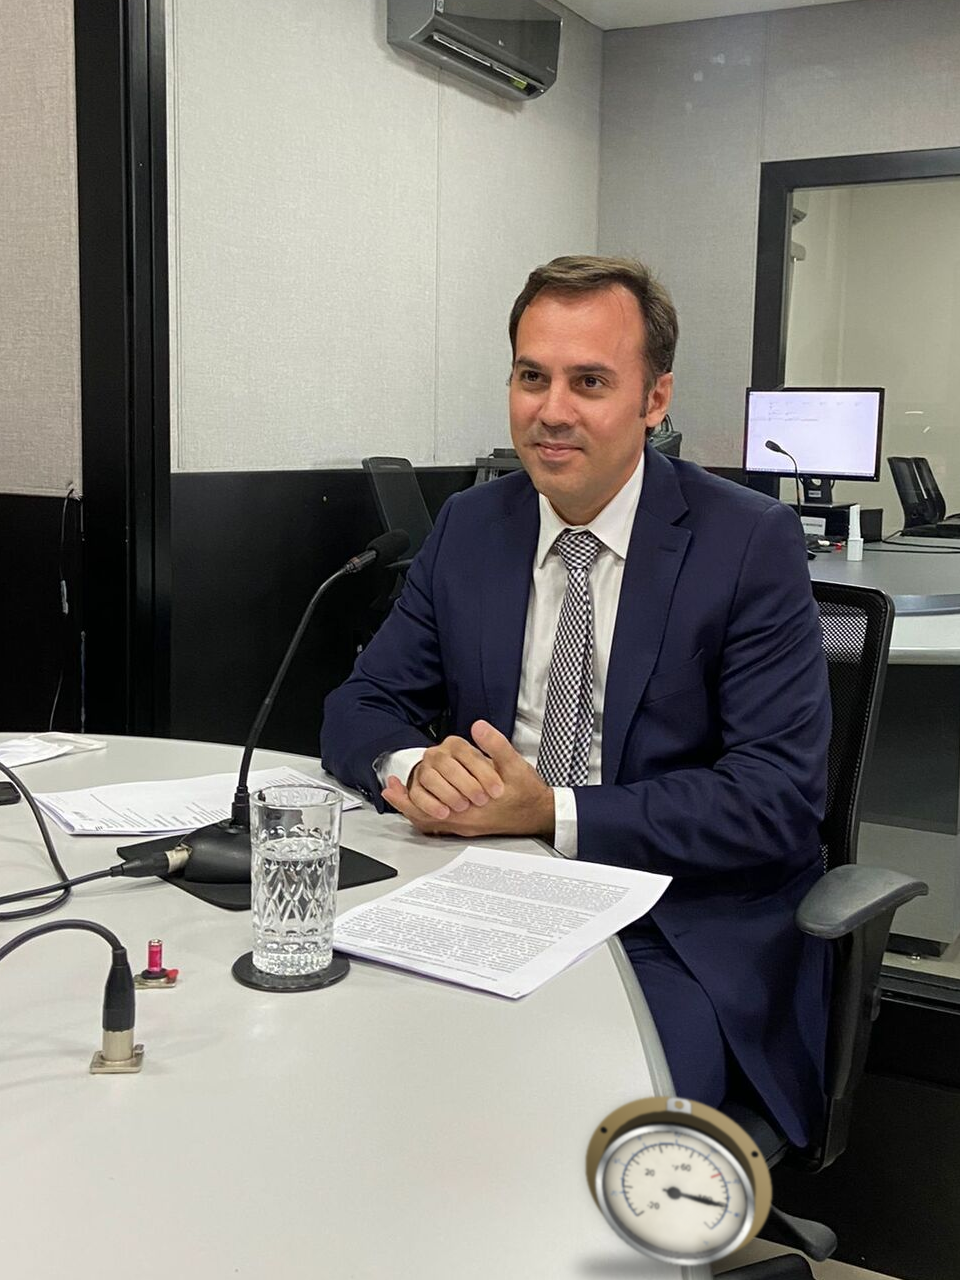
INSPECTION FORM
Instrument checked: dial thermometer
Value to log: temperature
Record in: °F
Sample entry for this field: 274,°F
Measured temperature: 100,°F
